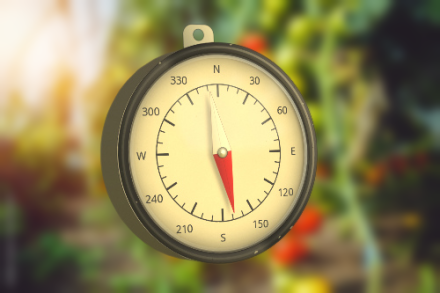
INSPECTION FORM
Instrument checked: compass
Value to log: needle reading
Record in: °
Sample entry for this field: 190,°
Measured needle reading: 170,°
